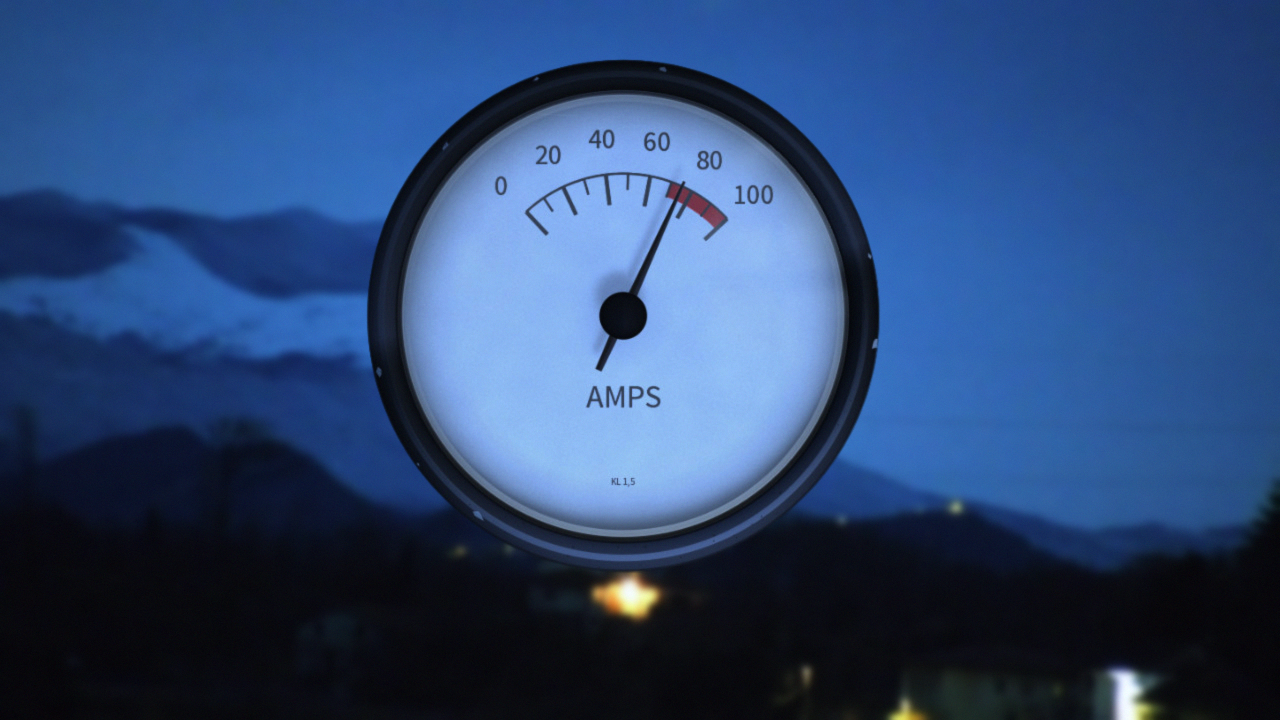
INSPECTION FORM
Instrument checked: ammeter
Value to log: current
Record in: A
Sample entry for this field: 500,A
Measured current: 75,A
